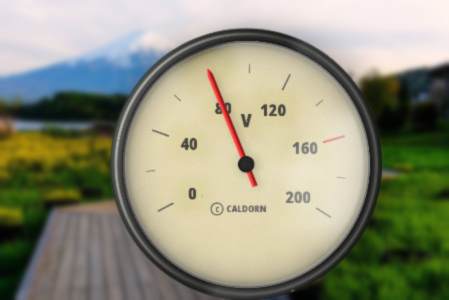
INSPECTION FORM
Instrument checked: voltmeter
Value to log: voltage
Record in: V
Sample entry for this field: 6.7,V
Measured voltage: 80,V
